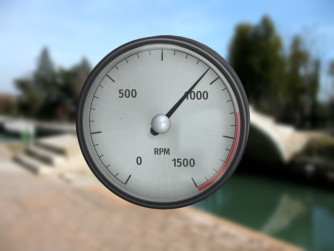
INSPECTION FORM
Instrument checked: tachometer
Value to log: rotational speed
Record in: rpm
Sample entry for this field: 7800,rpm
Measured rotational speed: 950,rpm
